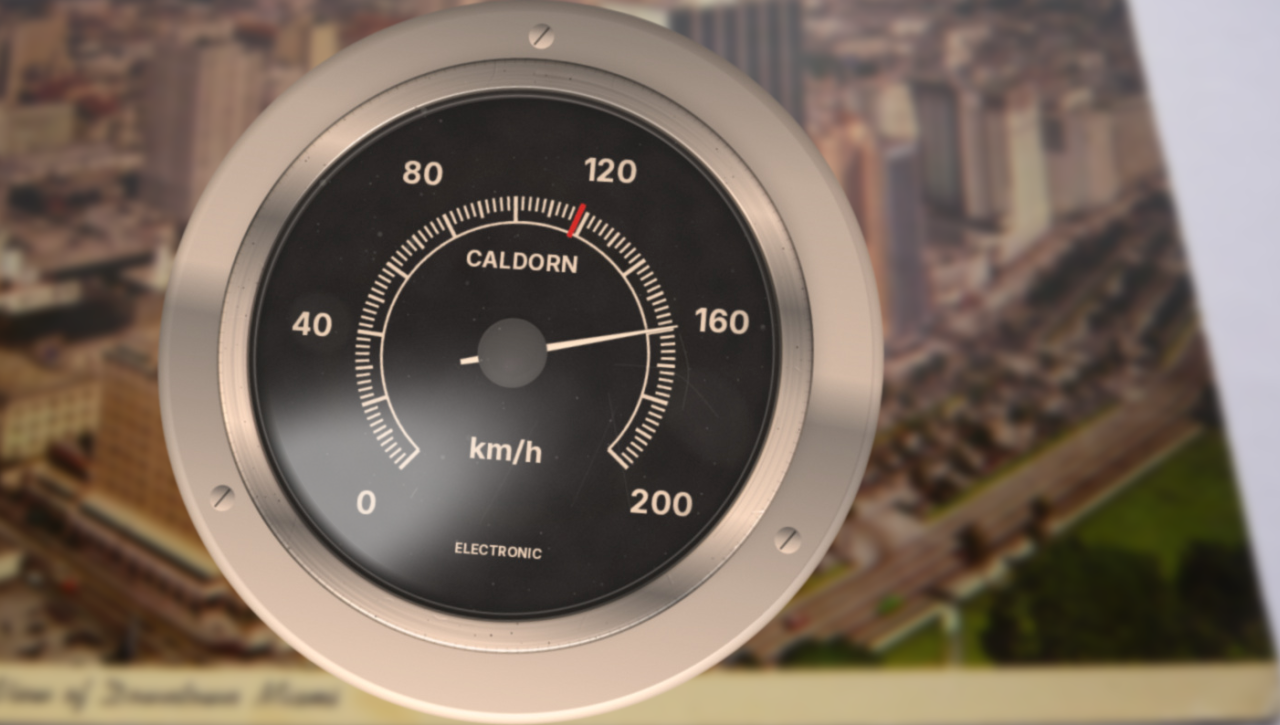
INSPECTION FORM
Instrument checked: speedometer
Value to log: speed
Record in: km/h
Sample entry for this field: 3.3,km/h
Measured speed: 160,km/h
